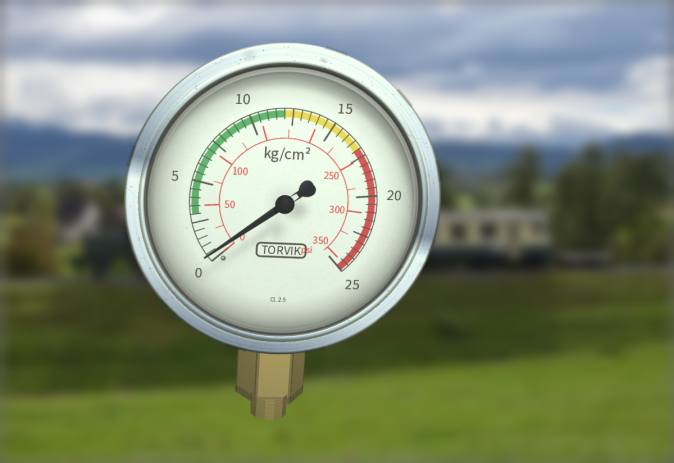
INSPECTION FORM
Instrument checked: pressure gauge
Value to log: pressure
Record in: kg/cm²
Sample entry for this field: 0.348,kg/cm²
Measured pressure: 0.5,kg/cm²
